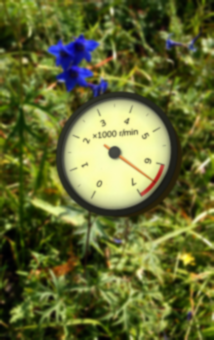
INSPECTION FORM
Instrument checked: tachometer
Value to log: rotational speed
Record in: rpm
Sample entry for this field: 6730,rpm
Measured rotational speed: 6500,rpm
